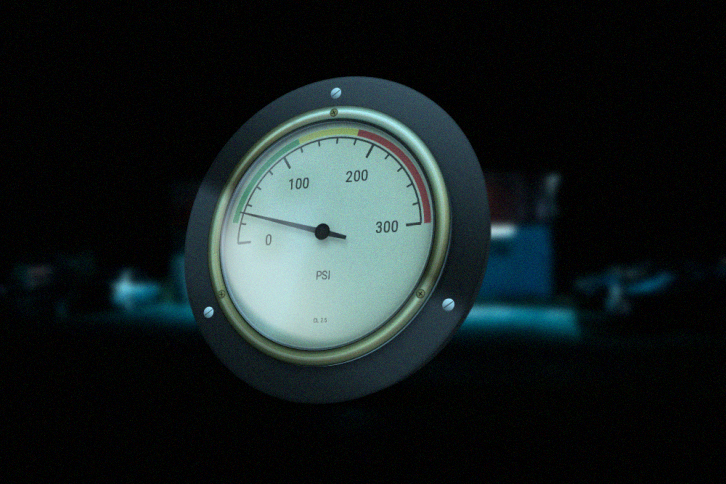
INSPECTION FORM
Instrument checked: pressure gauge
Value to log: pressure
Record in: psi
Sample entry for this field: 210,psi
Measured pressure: 30,psi
